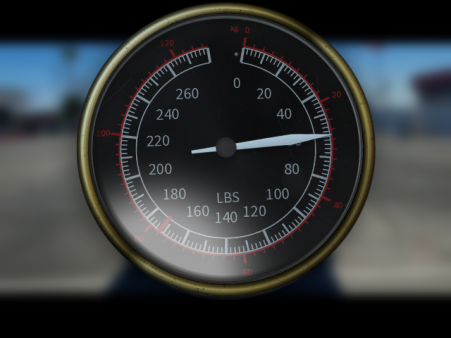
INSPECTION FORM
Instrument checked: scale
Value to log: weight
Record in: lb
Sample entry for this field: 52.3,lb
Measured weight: 60,lb
